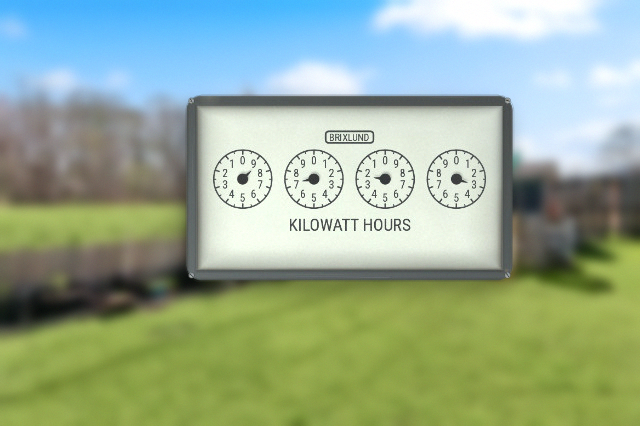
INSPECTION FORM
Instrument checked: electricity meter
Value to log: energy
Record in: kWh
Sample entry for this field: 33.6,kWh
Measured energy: 8723,kWh
